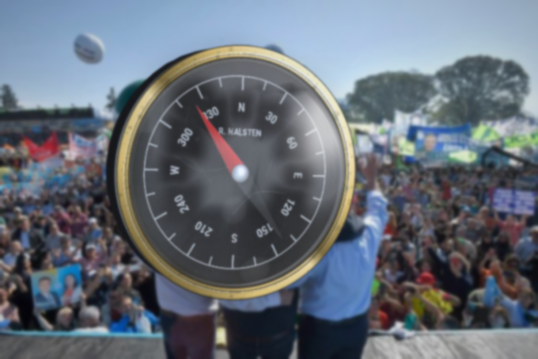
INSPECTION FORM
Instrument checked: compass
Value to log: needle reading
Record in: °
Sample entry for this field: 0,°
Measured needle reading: 322.5,°
